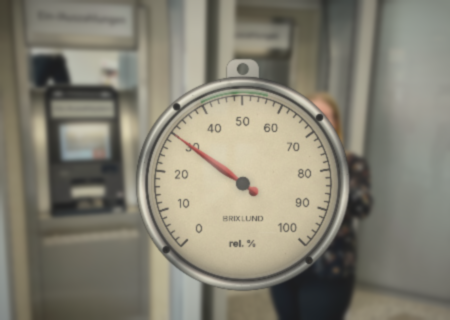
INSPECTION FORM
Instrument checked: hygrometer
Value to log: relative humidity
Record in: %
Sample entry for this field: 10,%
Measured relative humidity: 30,%
